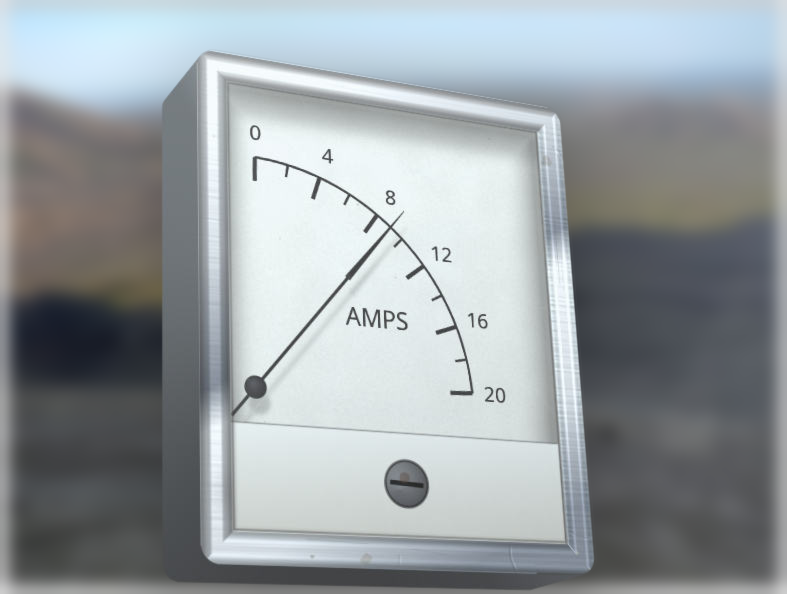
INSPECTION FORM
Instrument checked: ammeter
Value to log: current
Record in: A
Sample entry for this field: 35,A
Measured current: 9,A
